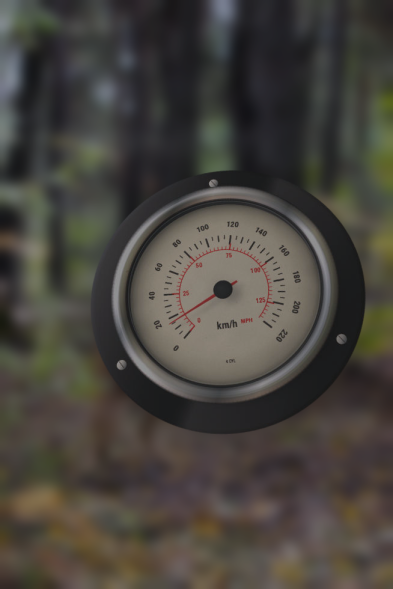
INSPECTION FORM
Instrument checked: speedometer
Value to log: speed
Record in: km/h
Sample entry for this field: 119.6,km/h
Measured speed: 15,km/h
